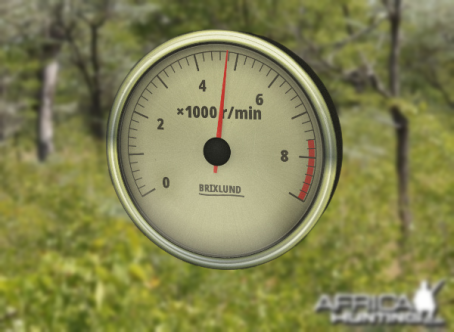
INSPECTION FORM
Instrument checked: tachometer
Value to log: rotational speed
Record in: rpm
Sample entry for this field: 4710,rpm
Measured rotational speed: 4800,rpm
